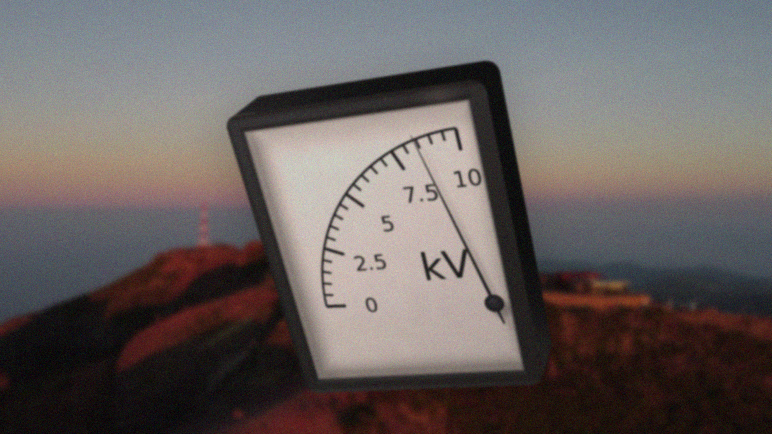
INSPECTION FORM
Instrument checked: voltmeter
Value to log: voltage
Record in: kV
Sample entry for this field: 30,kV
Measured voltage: 8.5,kV
